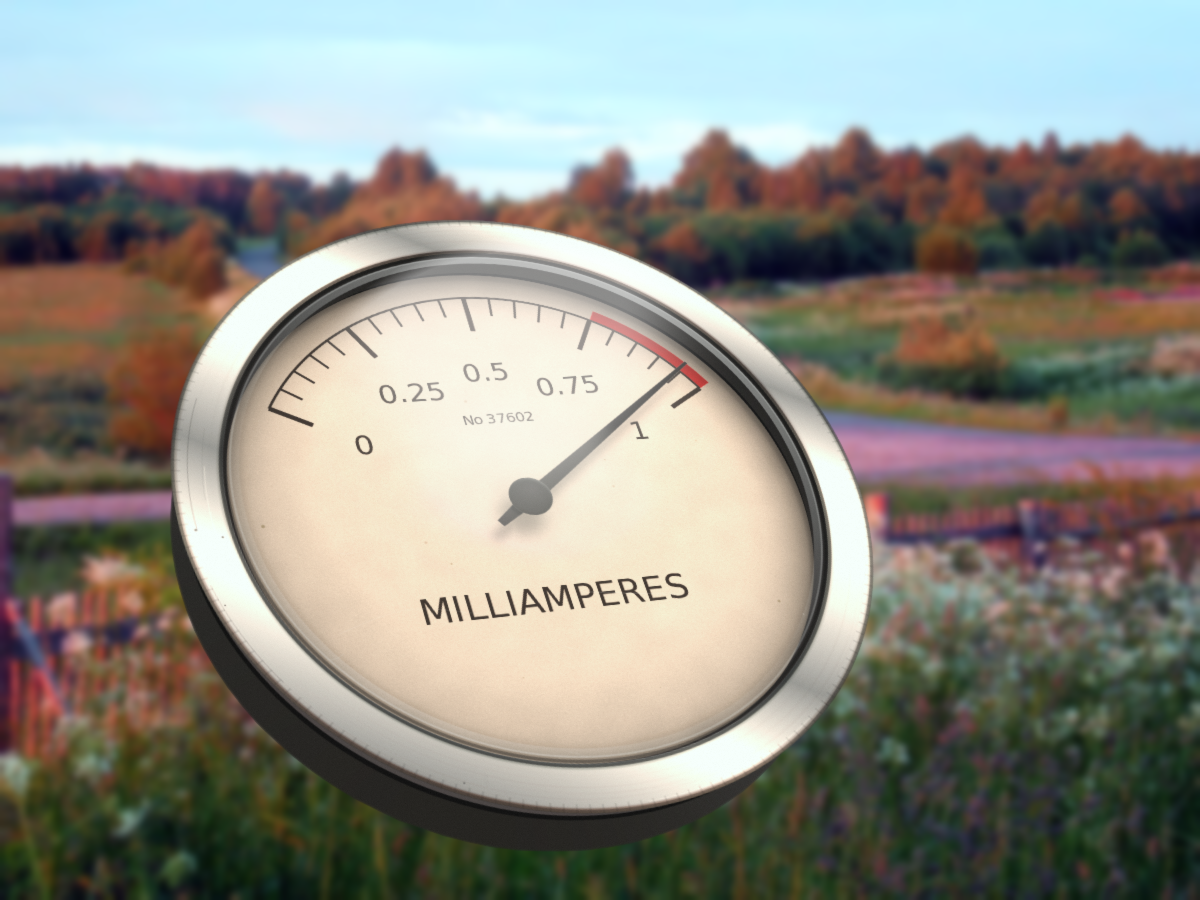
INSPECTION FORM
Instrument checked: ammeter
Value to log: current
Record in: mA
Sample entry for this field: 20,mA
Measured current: 0.95,mA
